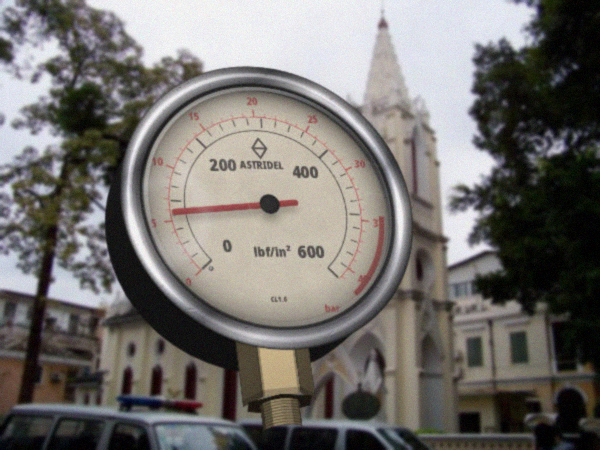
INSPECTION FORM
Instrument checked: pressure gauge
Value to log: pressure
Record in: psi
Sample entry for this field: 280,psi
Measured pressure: 80,psi
